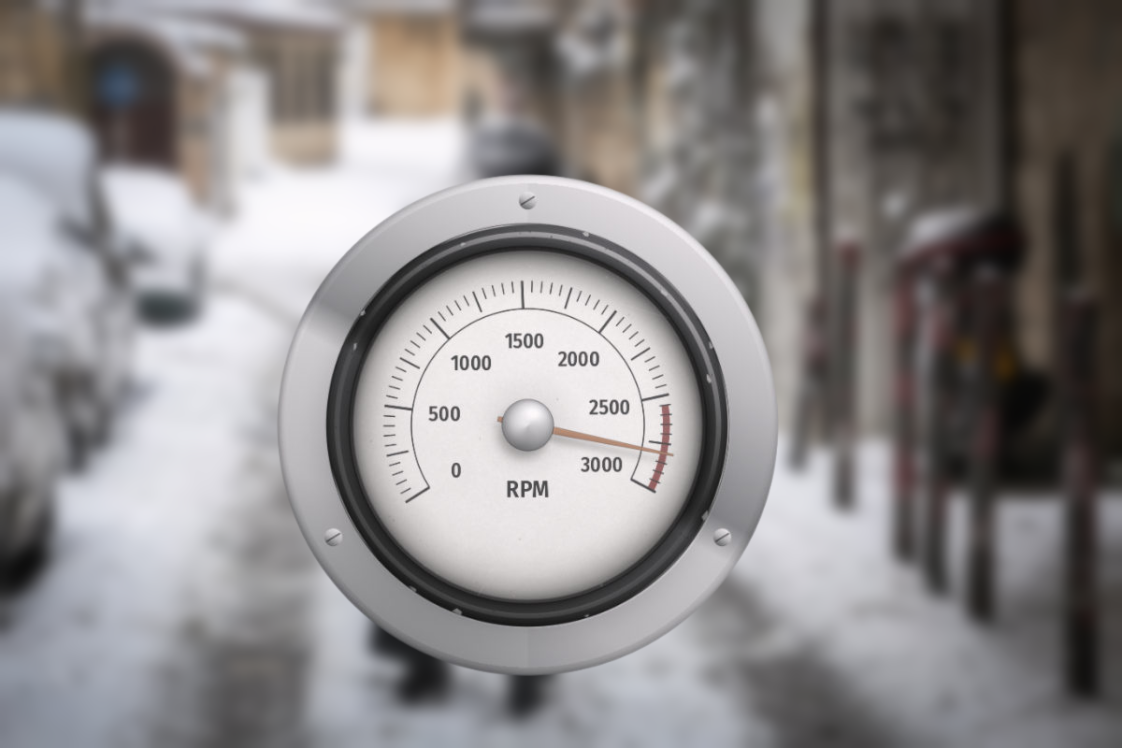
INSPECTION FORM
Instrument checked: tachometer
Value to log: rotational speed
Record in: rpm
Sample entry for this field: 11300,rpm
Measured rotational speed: 2800,rpm
